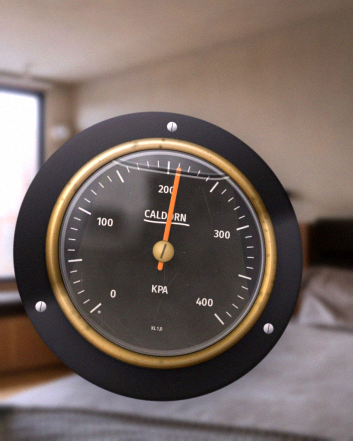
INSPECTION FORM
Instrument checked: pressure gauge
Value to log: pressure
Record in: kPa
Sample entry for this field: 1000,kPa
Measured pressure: 210,kPa
